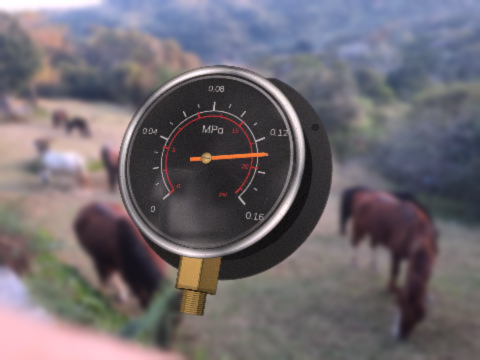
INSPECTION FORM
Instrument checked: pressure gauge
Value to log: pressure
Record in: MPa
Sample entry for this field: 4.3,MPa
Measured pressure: 0.13,MPa
